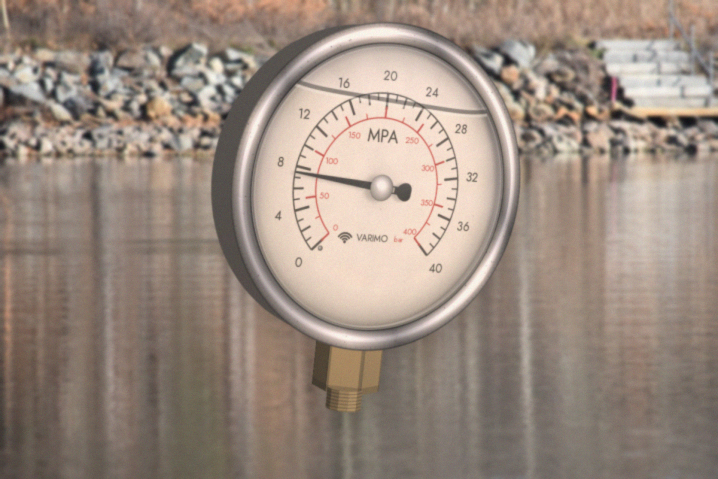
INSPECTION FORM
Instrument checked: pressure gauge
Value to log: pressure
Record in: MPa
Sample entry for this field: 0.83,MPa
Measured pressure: 7.5,MPa
